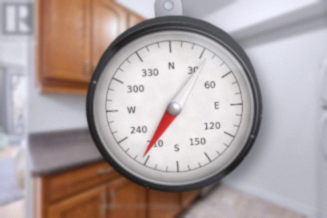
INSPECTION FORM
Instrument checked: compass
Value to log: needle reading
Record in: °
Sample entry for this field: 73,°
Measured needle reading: 215,°
